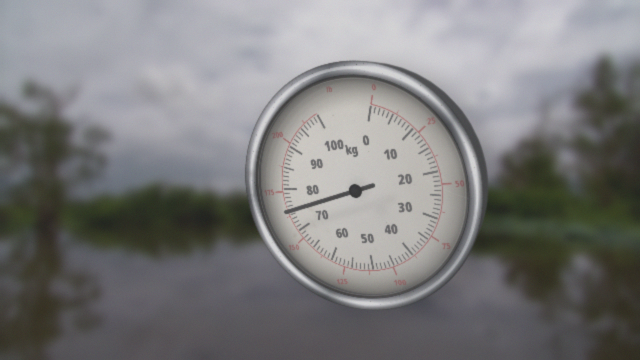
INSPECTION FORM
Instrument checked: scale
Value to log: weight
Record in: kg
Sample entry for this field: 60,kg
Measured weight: 75,kg
